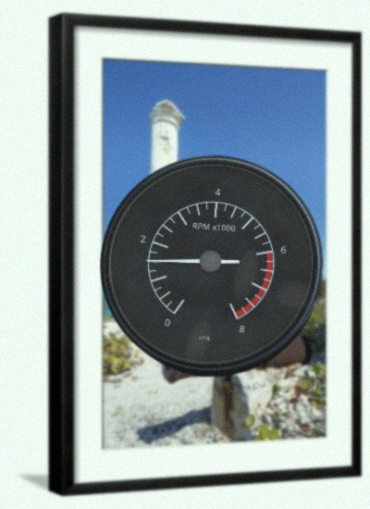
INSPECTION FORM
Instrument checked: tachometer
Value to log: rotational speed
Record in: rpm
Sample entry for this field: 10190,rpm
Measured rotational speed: 1500,rpm
